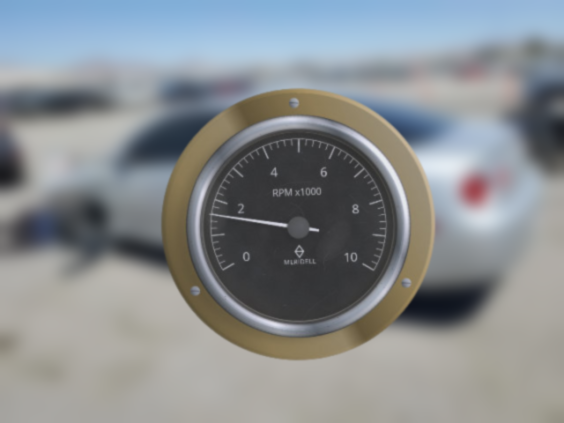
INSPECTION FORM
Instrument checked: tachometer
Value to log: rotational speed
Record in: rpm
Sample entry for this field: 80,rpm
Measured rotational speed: 1600,rpm
